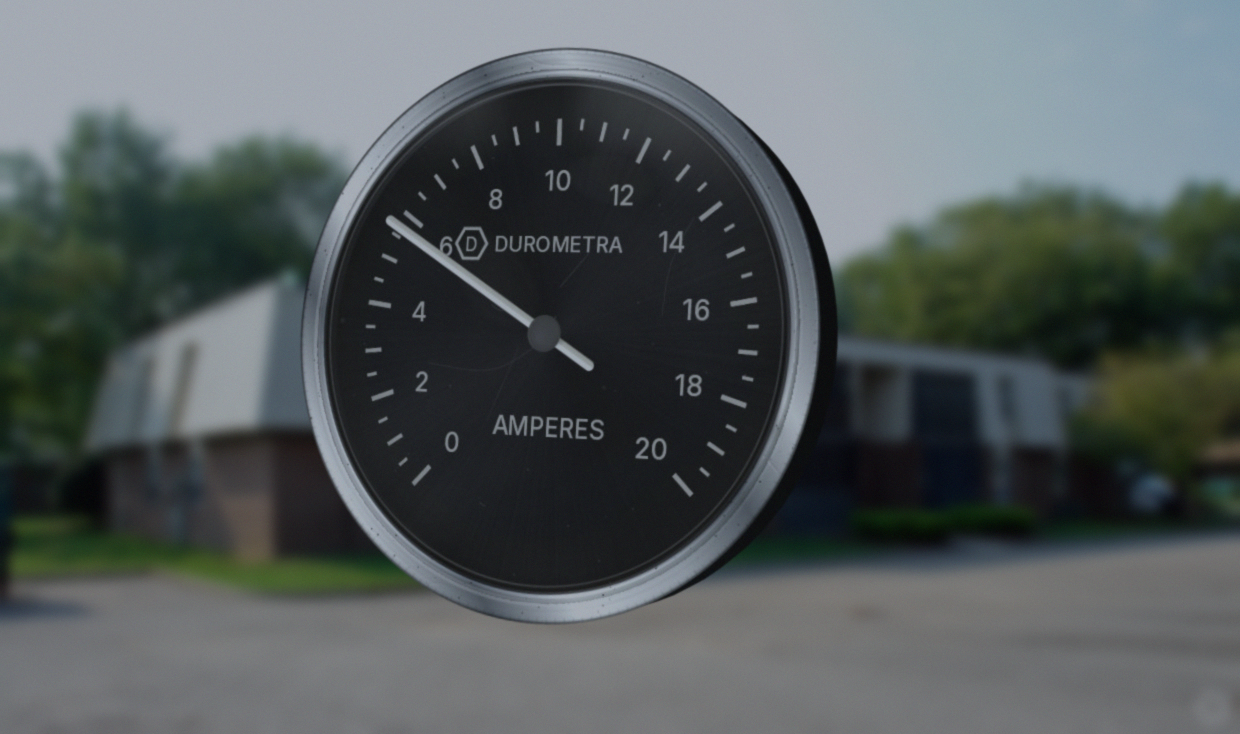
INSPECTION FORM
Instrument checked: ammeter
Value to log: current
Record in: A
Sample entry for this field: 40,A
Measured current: 5.75,A
